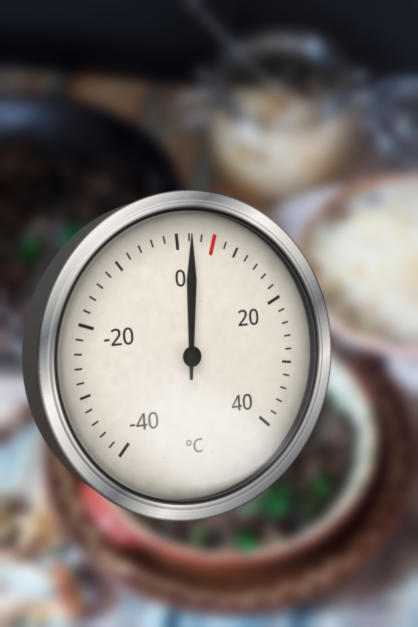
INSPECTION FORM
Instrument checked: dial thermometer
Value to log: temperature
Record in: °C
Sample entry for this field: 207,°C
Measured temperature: 2,°C
